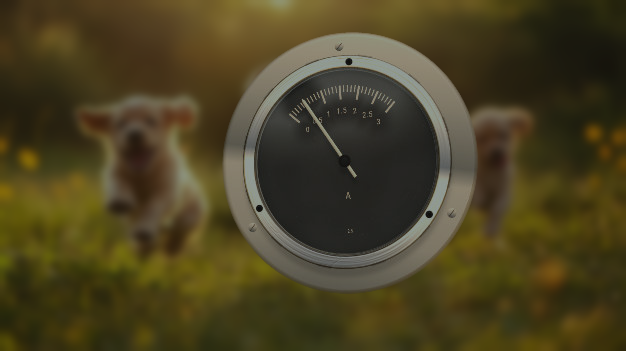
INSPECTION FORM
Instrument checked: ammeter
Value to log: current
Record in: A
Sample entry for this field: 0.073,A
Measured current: 0.5,A
